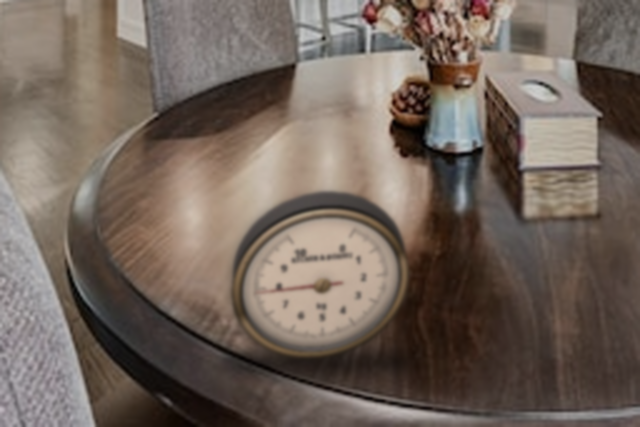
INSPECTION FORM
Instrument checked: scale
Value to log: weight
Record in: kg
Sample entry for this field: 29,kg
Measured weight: 8,kg
